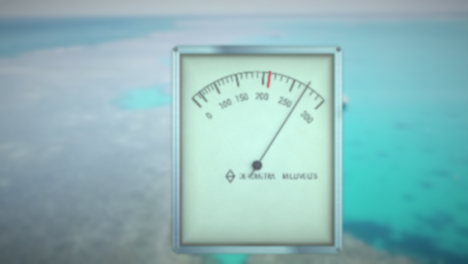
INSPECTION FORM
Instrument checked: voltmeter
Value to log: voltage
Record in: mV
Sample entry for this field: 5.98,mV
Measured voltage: 270,mV
